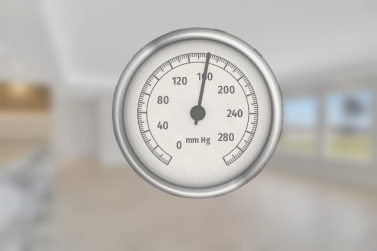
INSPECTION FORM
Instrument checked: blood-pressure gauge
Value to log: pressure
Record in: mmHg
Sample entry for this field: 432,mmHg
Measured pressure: 160,mmHg
